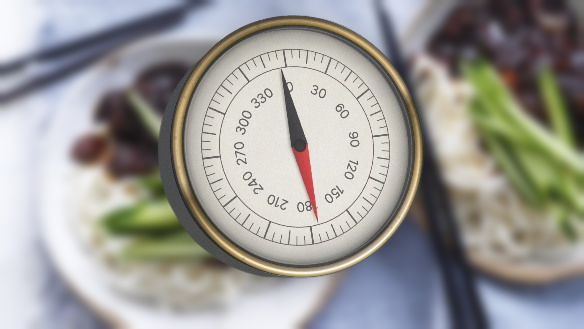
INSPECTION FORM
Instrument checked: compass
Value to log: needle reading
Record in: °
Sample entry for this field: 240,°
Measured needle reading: 175,°
